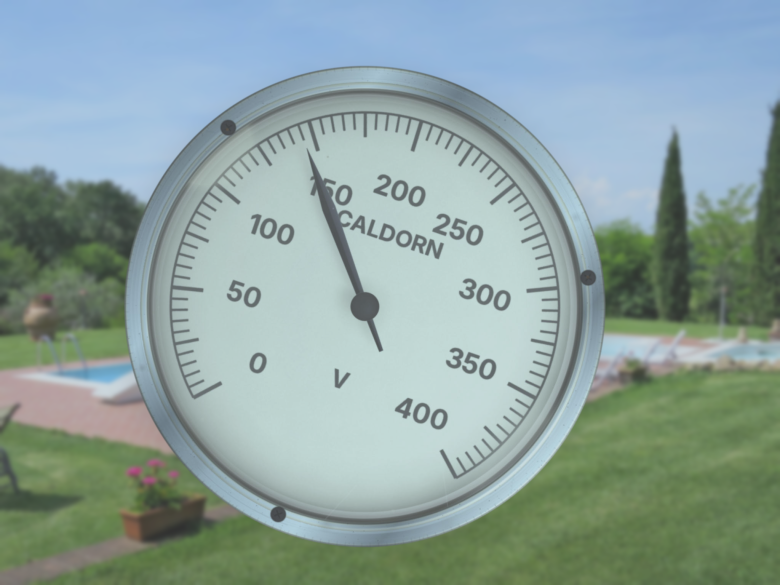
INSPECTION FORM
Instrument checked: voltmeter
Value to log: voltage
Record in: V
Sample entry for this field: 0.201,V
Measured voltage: 145,V
